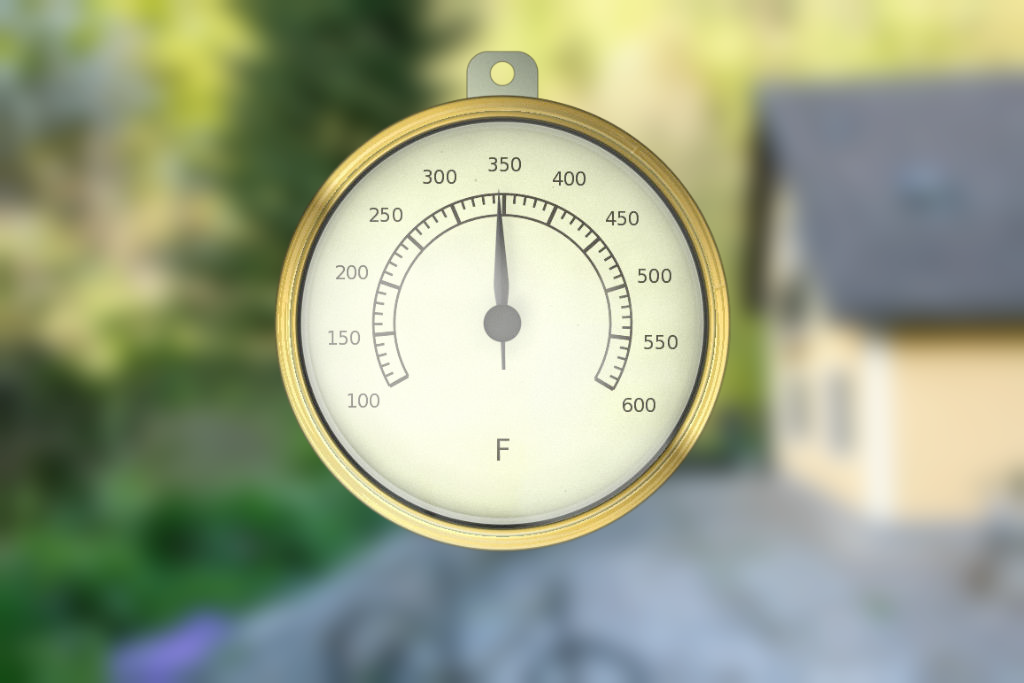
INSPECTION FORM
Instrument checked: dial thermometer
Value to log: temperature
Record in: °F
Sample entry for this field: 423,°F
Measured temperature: 345,°F
